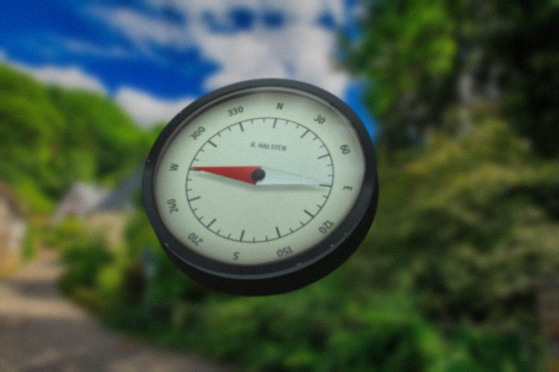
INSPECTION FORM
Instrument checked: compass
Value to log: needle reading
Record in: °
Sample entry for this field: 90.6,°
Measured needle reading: 270,°
